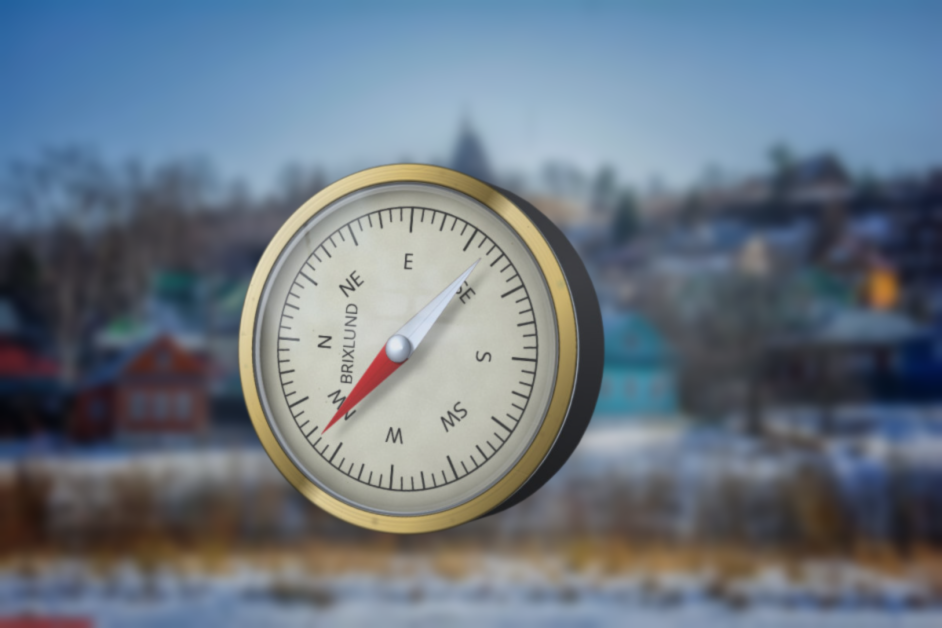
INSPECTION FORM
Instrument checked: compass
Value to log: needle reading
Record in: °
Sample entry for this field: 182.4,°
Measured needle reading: 310,°
